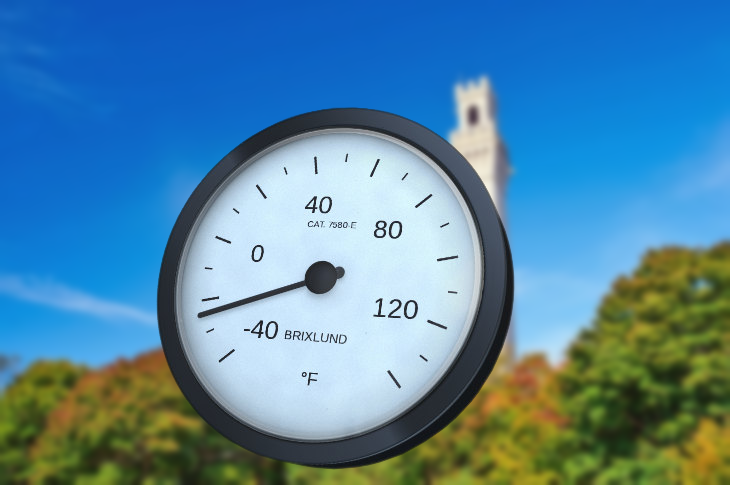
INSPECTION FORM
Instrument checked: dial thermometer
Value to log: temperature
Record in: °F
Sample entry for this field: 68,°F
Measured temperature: -25,°F
